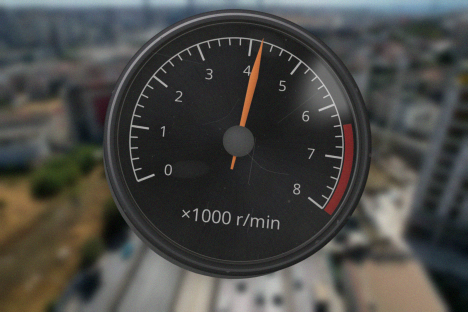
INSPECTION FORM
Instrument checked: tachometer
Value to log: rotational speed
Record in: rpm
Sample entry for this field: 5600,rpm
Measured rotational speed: 4200,rpm
